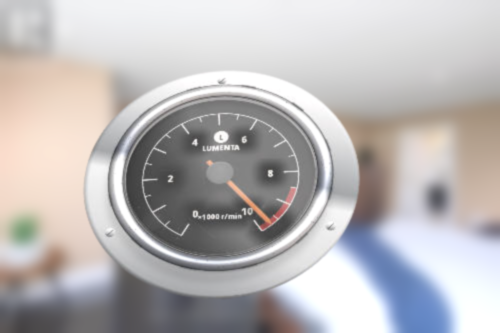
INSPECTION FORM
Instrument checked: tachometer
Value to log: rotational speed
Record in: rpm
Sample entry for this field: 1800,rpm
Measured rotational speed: 9750,rpm
